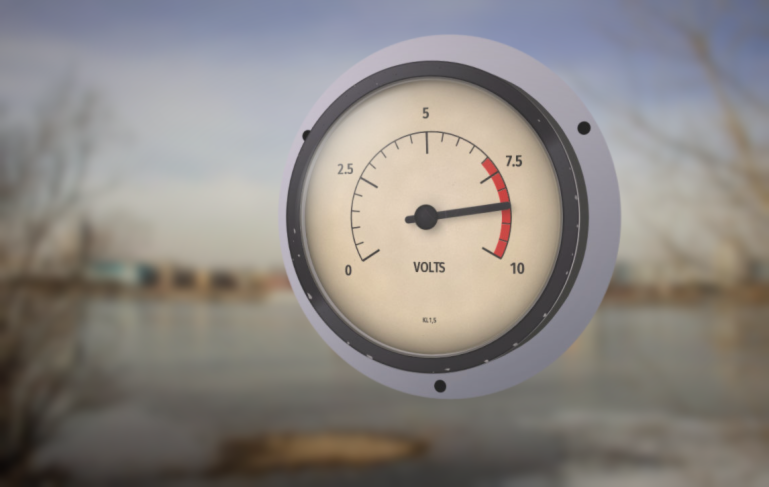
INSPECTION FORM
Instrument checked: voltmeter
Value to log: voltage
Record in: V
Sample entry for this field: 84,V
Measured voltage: 8.5,V
